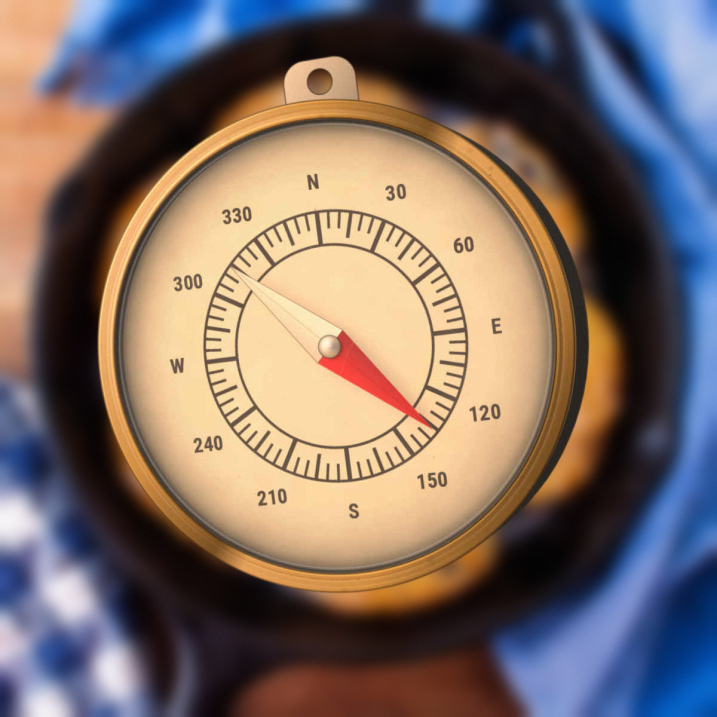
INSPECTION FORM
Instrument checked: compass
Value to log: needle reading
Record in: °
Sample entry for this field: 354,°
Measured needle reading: 135,°
